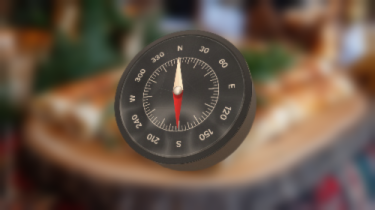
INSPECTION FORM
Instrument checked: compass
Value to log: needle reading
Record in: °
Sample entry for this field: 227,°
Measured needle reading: 180,°
